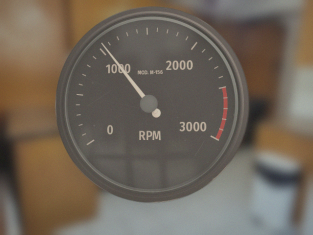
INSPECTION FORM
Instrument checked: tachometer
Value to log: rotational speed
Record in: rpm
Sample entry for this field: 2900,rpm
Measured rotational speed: 1050,rpm
